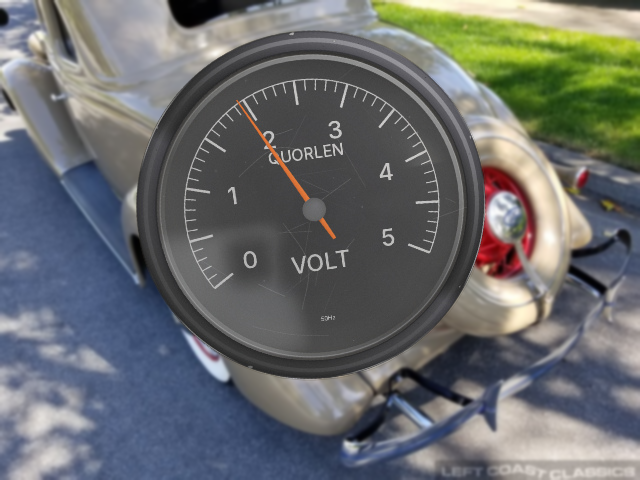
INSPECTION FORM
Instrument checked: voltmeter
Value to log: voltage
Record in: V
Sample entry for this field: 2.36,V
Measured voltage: 1.95,V
